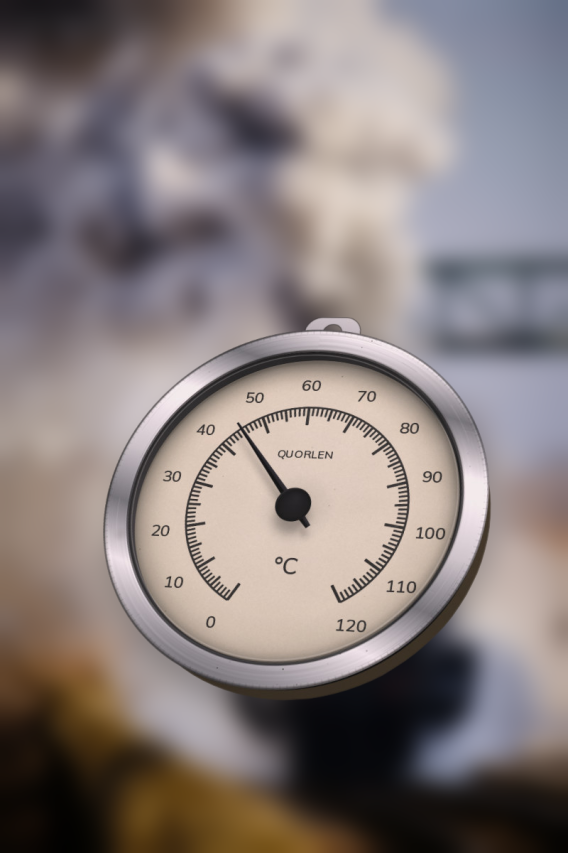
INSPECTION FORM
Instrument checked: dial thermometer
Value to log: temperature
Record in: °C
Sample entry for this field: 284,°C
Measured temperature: 45,°C
